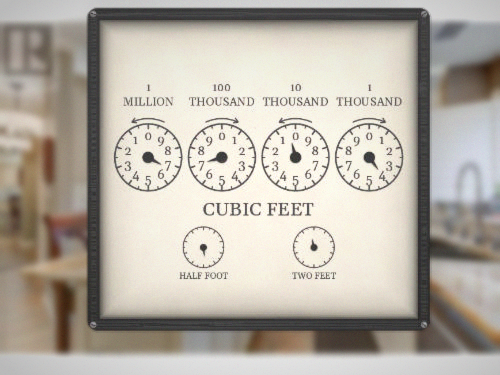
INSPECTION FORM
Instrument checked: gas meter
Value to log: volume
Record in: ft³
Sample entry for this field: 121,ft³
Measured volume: 670400,ft³
